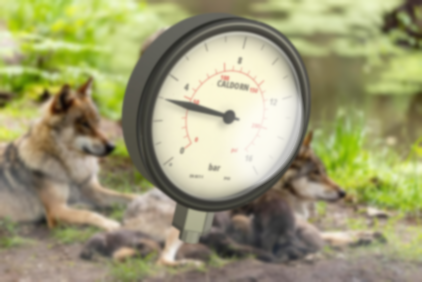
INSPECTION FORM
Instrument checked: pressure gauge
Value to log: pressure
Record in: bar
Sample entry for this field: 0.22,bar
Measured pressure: 3,bar
